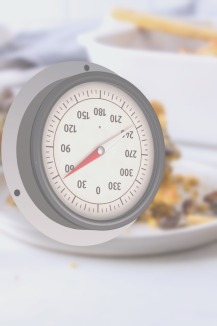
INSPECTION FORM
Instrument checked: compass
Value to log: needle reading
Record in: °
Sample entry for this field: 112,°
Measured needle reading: 55,°
